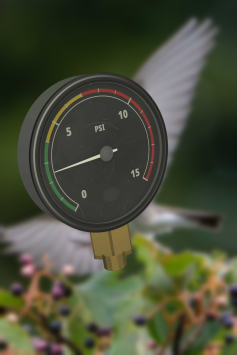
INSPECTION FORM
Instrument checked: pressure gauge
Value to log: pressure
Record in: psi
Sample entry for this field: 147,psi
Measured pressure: 2.5,psi
